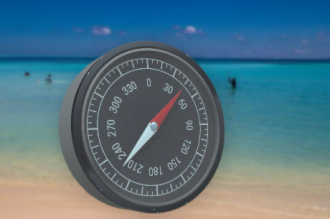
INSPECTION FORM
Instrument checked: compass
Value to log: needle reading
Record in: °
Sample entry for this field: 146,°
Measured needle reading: 45,°
